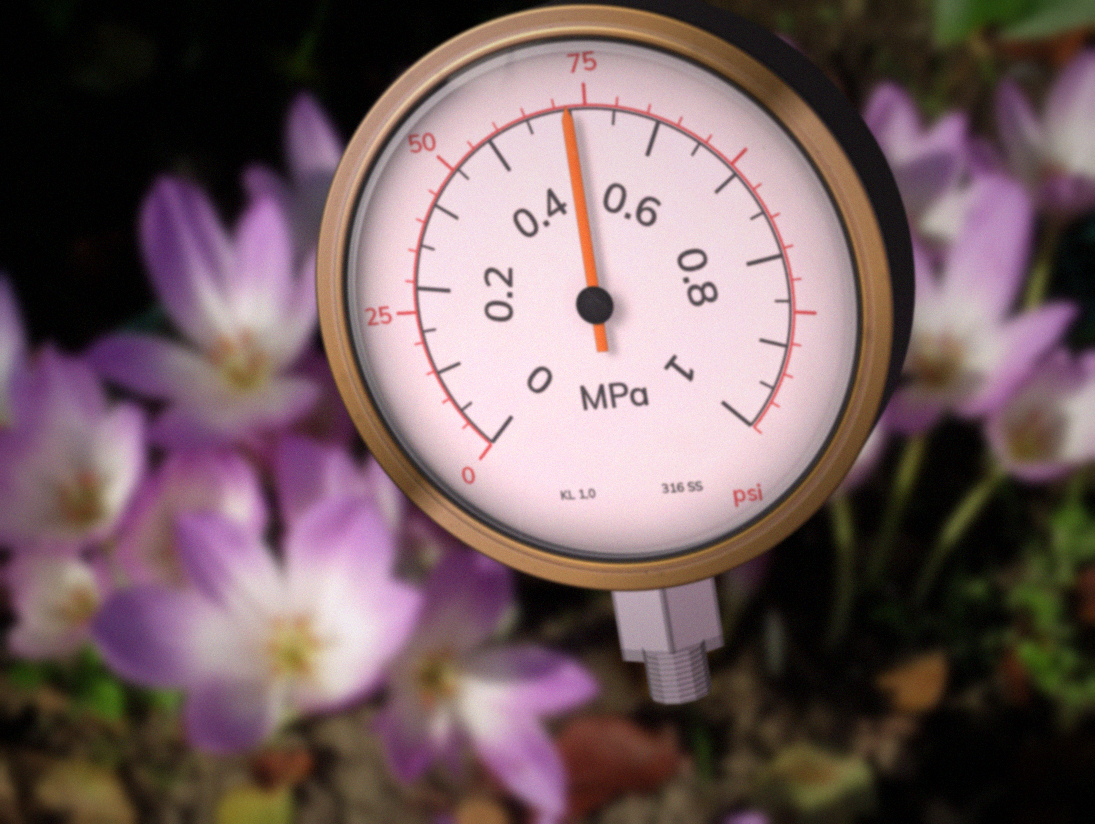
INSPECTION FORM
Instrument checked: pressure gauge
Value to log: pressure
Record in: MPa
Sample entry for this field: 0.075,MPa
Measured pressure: 0.5,MPa
